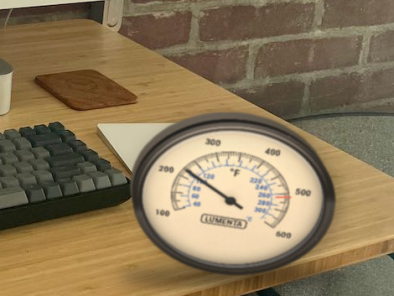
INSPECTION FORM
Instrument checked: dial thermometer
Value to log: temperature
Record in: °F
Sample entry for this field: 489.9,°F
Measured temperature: 225,°F
